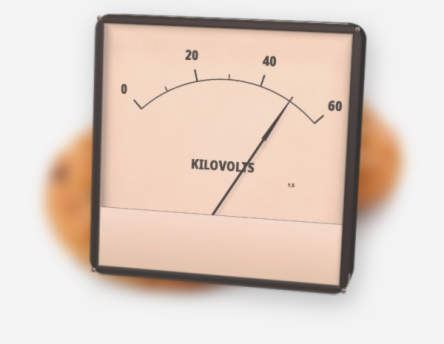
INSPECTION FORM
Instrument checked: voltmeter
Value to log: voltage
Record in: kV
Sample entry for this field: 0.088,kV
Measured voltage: 50,kV
